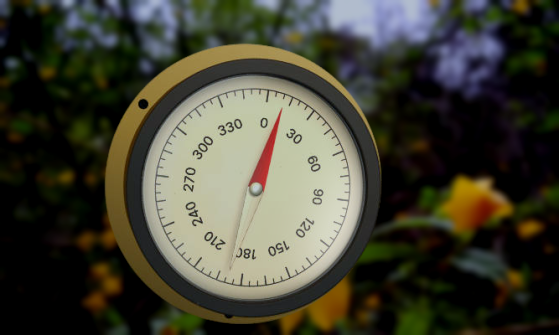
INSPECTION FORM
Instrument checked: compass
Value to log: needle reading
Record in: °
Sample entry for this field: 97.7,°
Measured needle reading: 10,°
